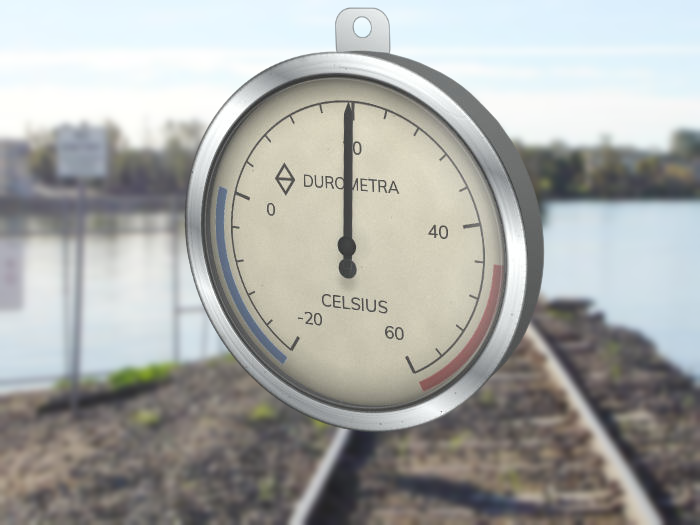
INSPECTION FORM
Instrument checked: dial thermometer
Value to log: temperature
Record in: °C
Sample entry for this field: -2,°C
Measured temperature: 20,°C
